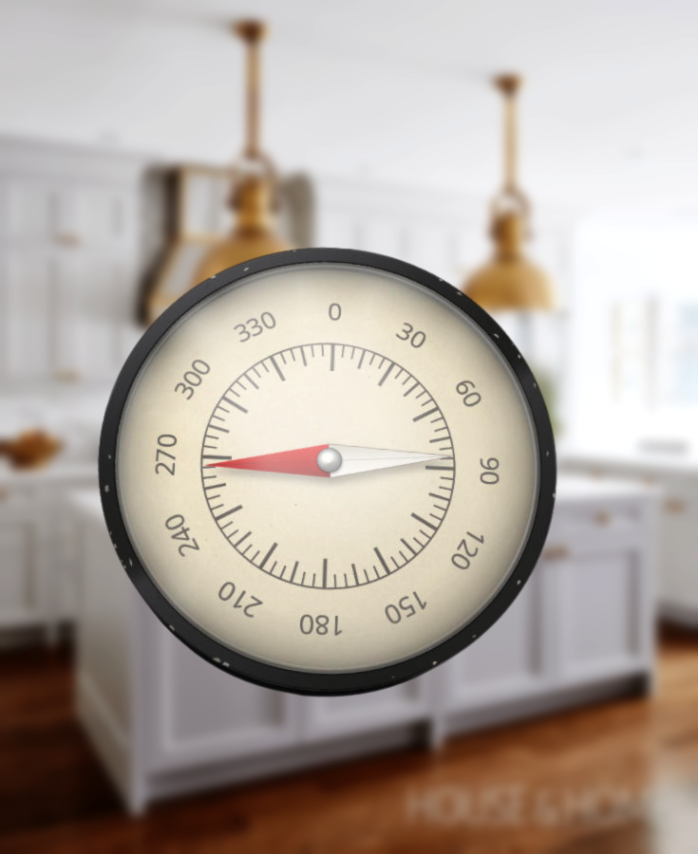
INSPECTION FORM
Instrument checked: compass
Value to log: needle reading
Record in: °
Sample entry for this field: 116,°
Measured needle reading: 265,°
